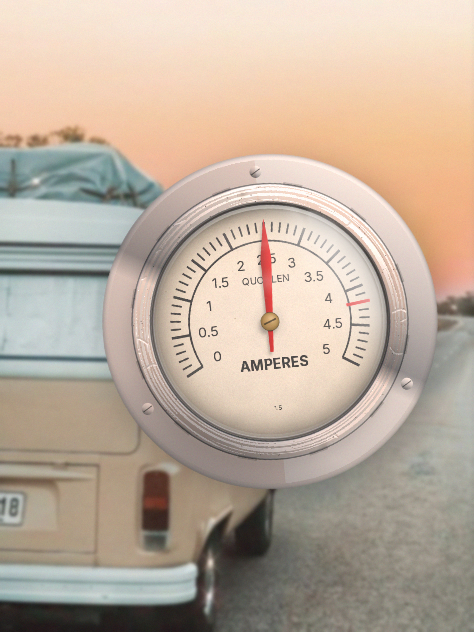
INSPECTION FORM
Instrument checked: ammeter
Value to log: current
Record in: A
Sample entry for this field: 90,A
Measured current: 2.5,A
